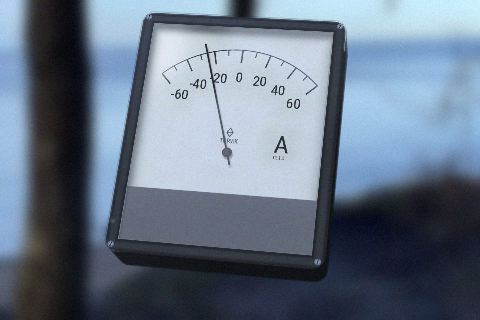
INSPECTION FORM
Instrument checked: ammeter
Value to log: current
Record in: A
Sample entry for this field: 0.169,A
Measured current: -25,A
